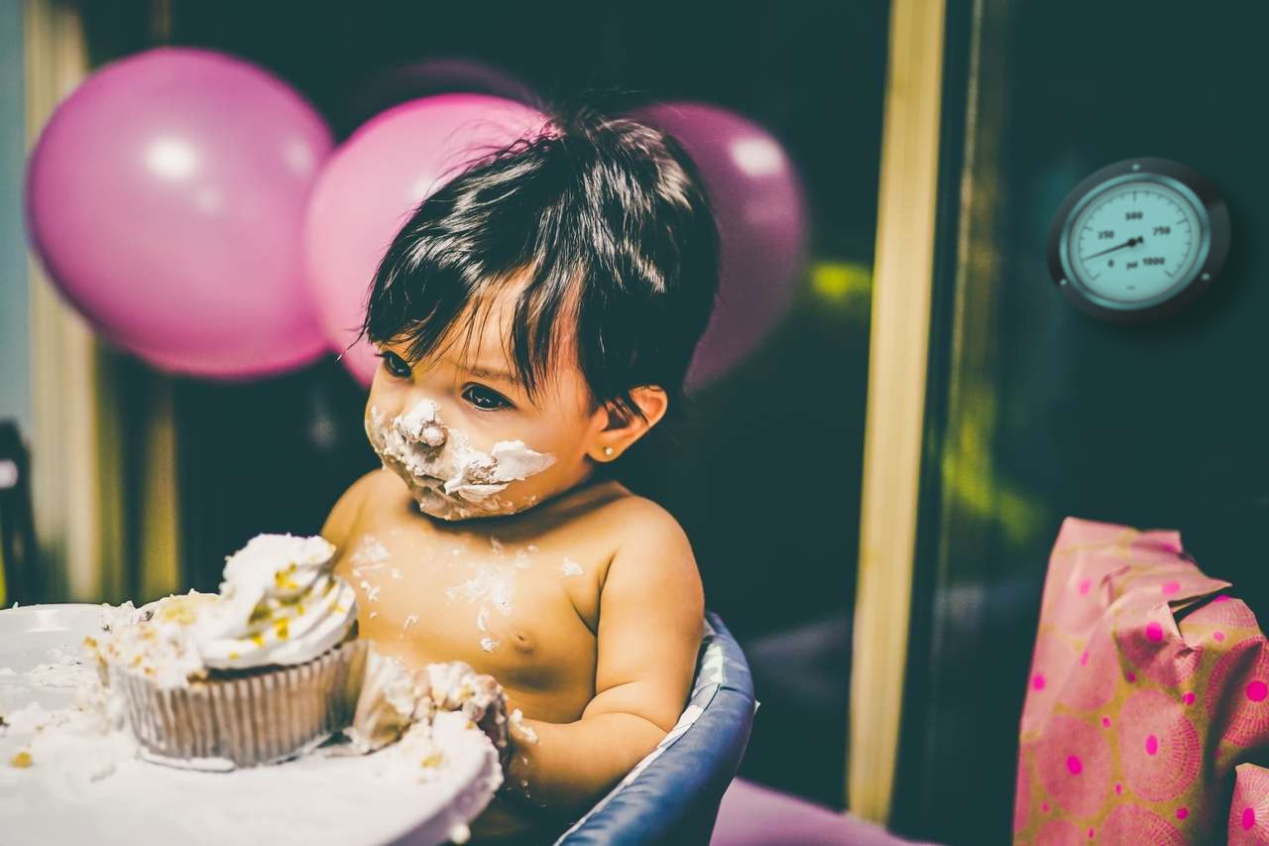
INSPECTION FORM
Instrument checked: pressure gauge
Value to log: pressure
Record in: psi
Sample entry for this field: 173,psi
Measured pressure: 100,psi
